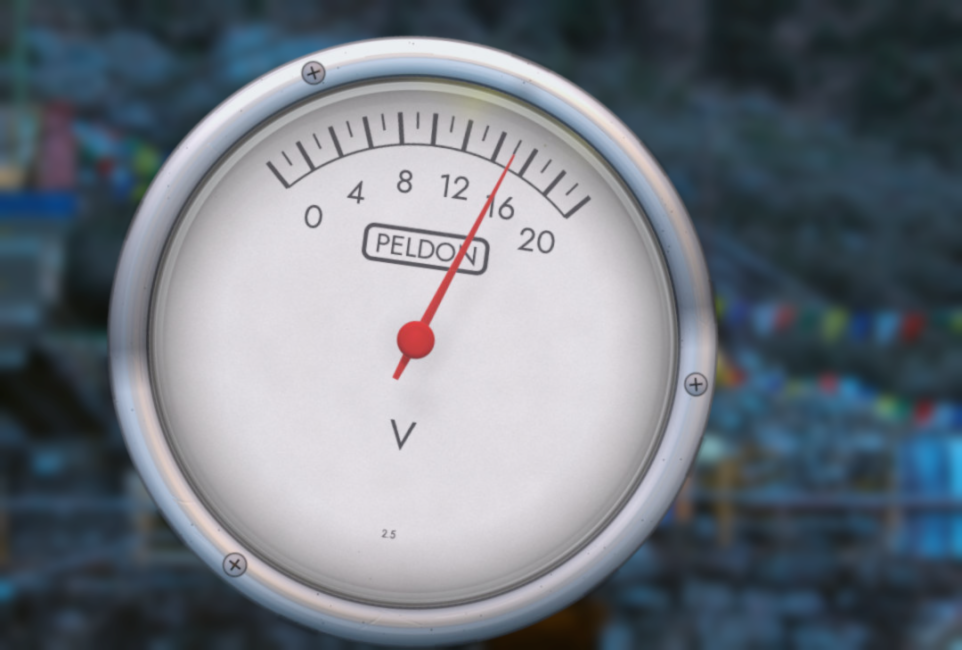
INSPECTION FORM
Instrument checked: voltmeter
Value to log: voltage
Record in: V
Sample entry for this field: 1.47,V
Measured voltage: 15,V
